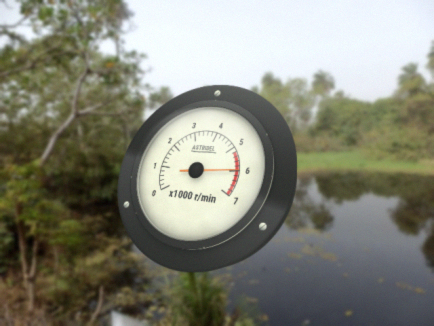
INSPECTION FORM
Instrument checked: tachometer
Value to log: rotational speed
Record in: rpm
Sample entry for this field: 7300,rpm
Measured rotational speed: 6000,rpm
